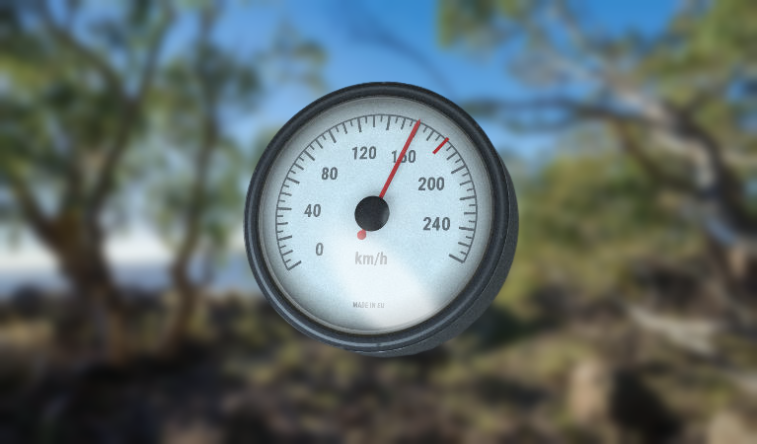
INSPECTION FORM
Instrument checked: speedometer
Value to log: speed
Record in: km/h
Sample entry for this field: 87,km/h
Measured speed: 160,km/h
